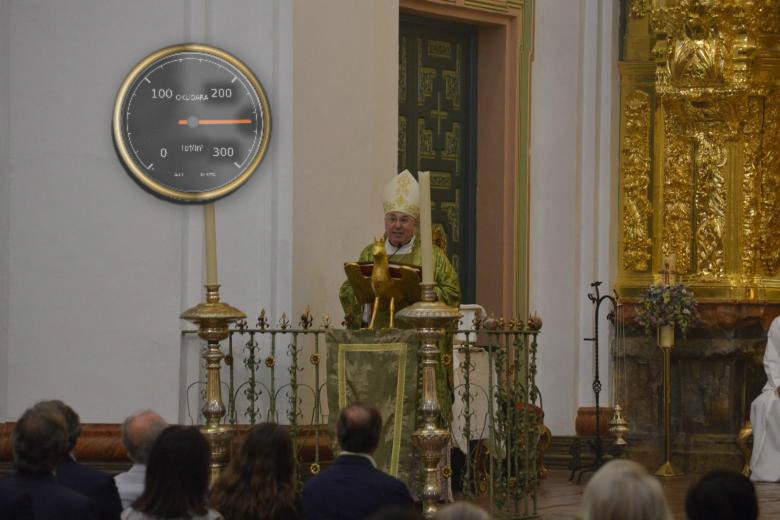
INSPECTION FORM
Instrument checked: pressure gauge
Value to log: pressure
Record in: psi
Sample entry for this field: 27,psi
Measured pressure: 250,psi
